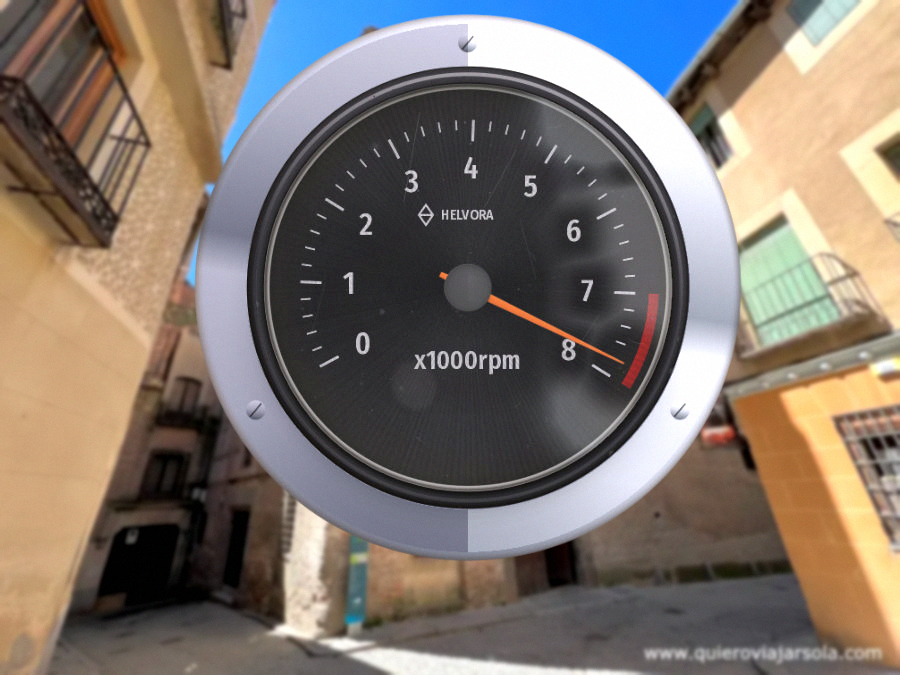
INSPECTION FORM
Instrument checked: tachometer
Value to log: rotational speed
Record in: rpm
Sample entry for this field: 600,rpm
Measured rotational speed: 7800,rpm
